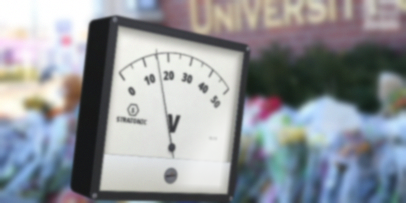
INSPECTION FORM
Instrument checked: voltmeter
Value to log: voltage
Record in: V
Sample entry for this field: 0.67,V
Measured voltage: 15,V
